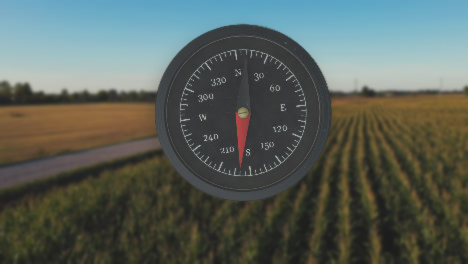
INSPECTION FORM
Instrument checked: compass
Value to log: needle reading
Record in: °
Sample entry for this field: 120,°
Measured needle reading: 190,°
